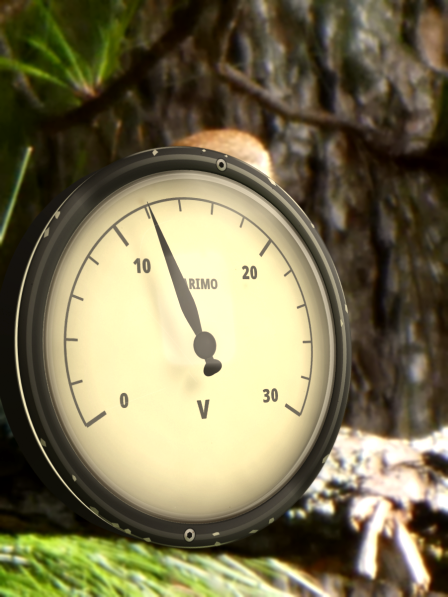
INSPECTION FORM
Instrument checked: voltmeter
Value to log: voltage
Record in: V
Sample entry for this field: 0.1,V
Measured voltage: 12,V
